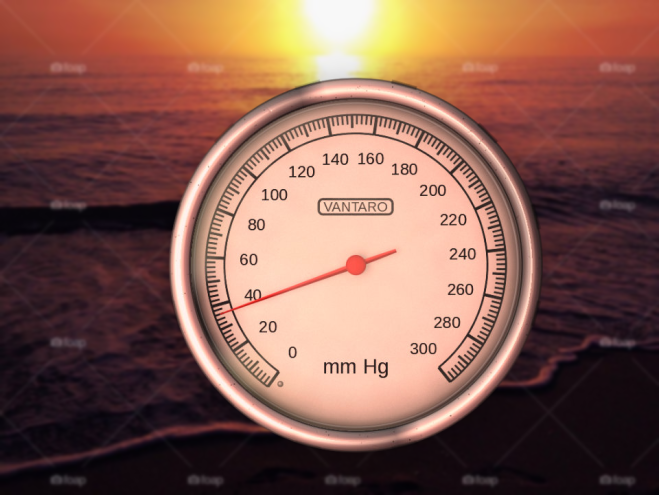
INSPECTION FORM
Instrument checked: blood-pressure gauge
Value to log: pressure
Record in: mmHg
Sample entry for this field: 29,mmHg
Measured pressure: 36,mmHg
